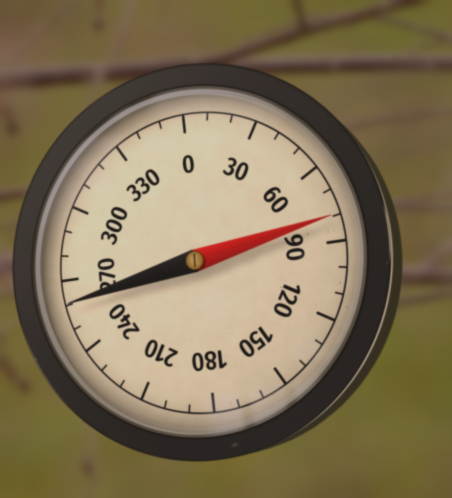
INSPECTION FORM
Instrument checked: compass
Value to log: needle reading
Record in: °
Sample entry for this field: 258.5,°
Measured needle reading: 80,°
